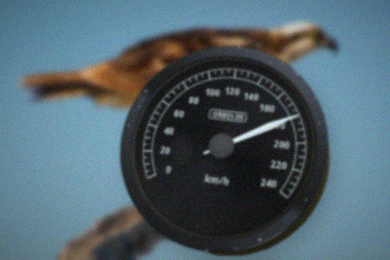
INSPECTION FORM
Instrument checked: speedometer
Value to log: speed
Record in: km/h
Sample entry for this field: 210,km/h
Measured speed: 180,km/h
